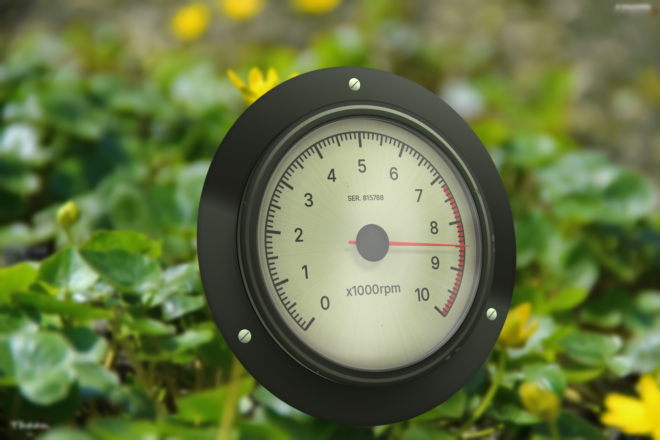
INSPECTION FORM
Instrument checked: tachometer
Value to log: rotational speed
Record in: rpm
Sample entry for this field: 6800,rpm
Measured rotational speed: 8500,rpm
